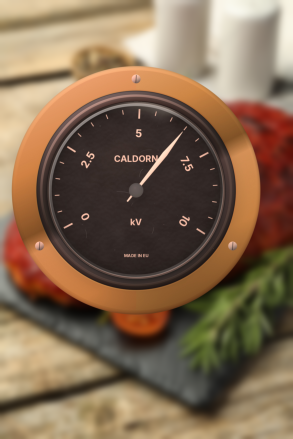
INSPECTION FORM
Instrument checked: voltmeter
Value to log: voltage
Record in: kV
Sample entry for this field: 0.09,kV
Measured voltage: 6.5,kV
